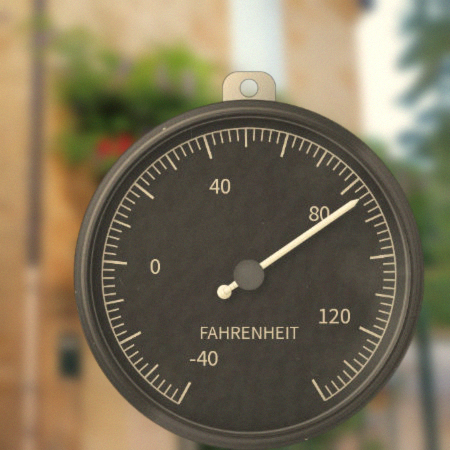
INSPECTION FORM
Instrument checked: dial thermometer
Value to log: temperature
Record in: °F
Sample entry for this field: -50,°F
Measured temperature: 84,°F
